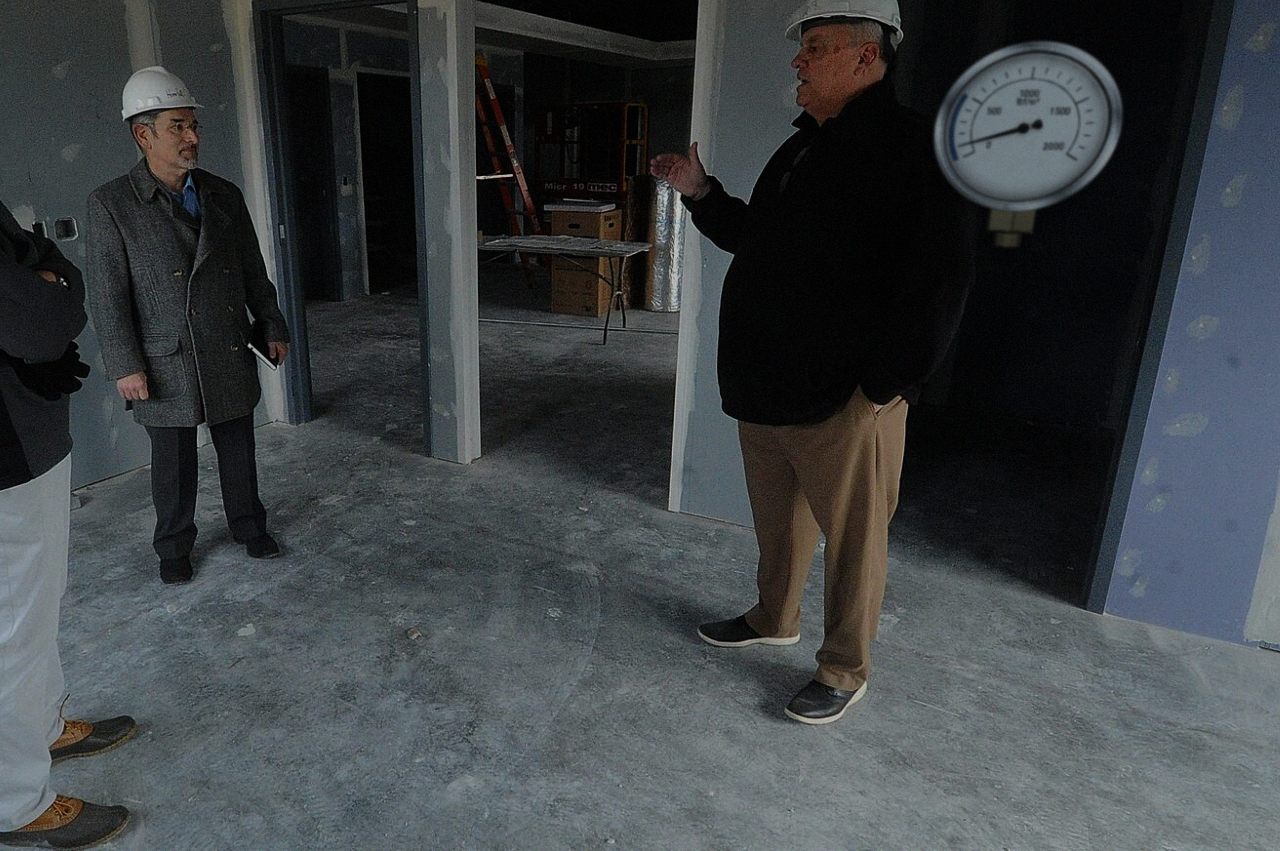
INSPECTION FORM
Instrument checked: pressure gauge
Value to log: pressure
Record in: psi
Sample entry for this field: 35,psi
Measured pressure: 100,psi
